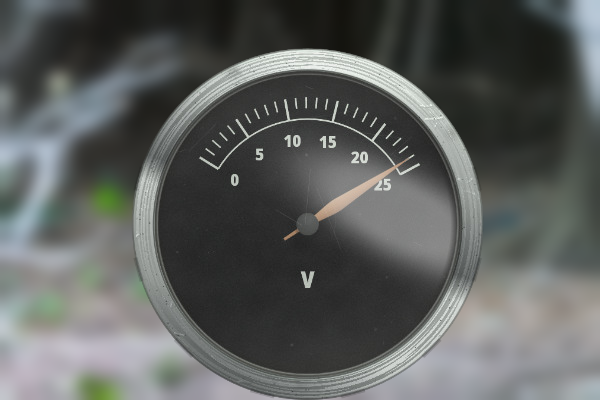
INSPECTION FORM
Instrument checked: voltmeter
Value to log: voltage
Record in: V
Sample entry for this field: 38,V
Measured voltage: 24,V
